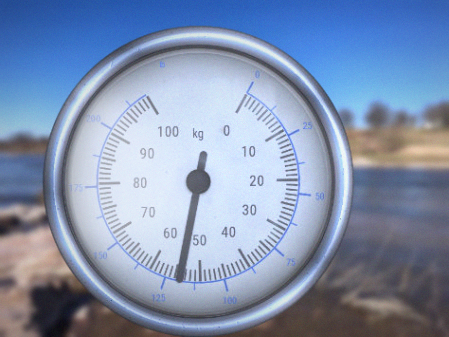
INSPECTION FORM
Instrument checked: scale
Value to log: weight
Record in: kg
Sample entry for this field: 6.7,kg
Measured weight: 54,kg
